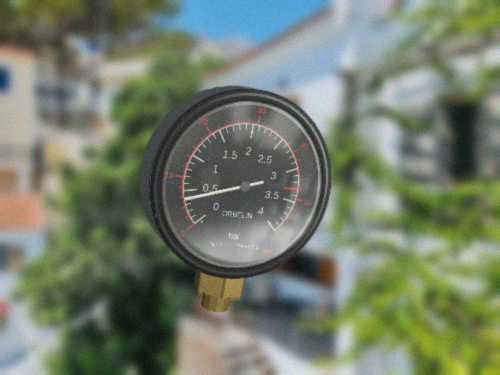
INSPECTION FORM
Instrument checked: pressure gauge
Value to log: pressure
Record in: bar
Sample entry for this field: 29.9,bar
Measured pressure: 0.4,bar
